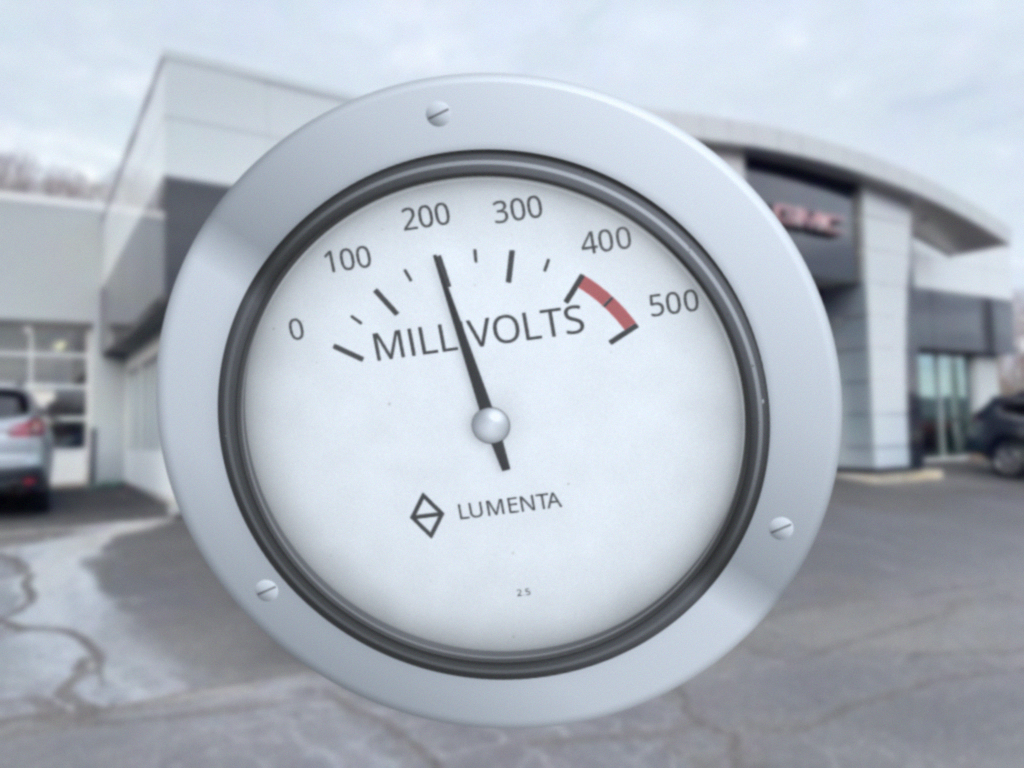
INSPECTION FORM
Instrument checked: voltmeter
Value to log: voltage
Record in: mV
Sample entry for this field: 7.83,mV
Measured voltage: 200,mV
